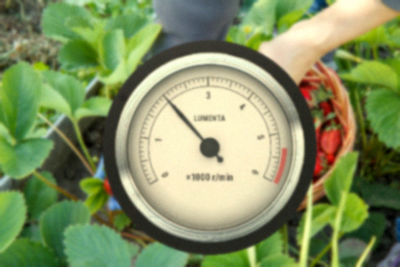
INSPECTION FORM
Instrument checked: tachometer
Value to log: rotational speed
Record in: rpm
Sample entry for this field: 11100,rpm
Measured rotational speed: 2000,rpm
